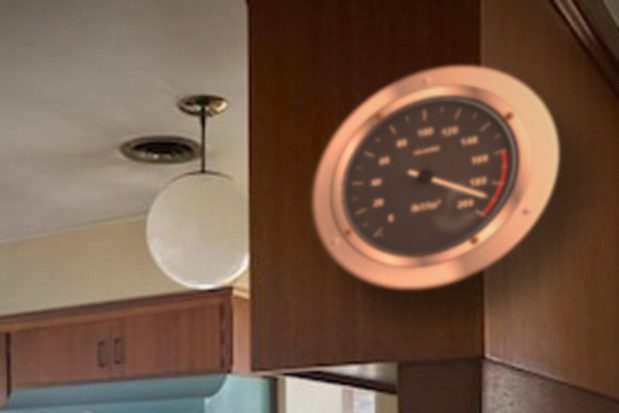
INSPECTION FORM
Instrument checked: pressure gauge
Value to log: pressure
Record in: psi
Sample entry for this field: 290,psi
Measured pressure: 190,psi
